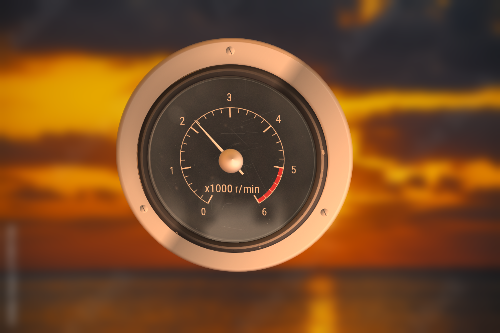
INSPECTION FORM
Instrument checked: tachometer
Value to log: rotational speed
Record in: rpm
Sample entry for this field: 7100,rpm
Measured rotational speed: 2200,rpm
